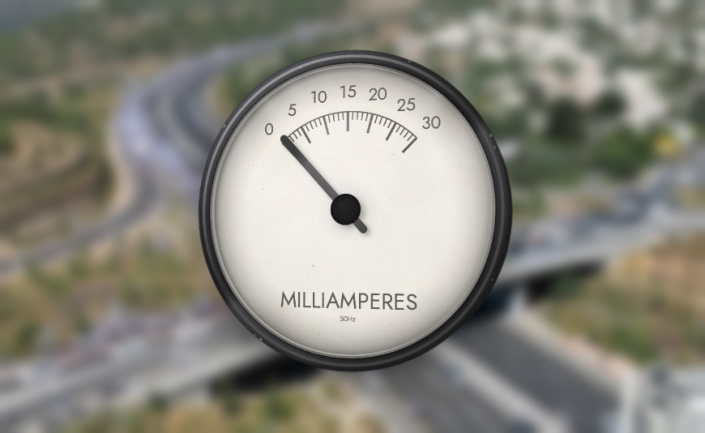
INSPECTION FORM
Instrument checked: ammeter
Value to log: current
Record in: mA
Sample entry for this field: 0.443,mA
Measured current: 1,mA
